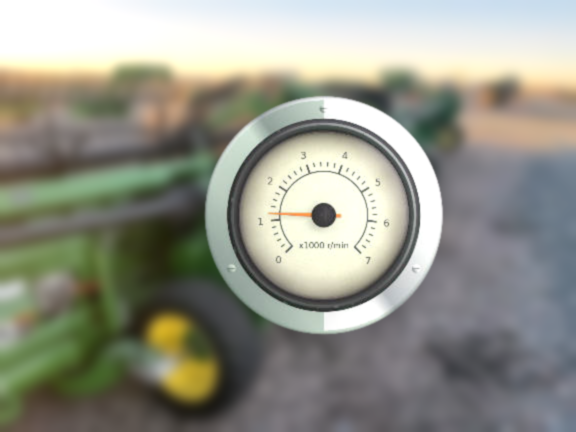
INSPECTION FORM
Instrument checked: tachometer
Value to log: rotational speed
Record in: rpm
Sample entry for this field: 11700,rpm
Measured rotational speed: 1200,rpm
